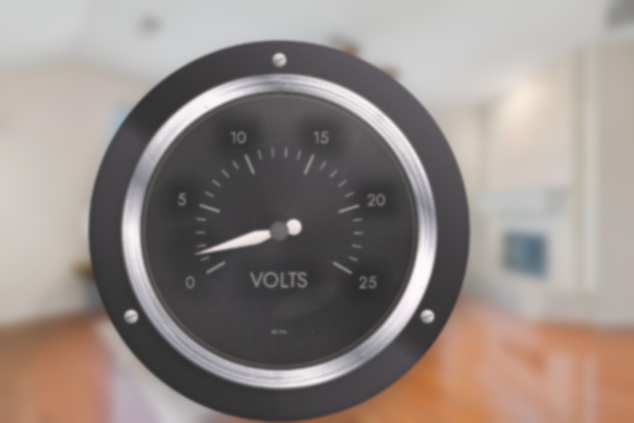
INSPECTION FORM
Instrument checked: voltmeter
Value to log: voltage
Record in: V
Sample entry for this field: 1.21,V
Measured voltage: 1.5,V
